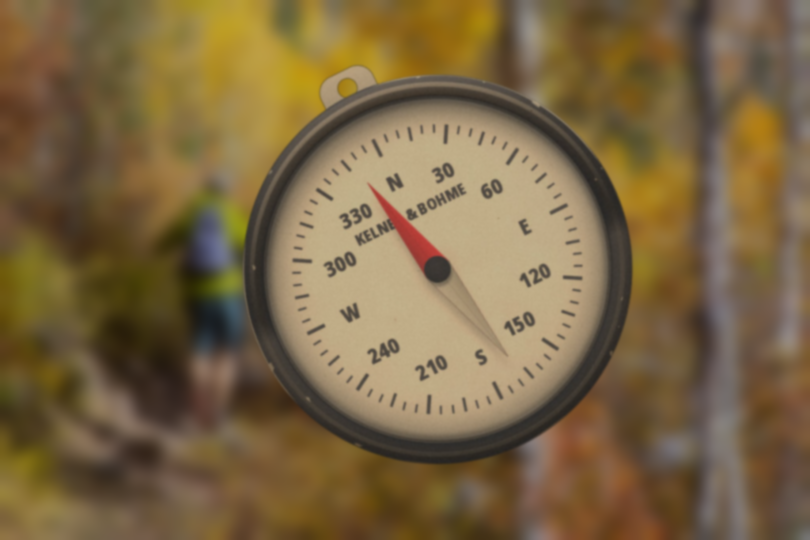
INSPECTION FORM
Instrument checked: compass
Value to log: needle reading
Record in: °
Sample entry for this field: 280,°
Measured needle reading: 347.5,°
